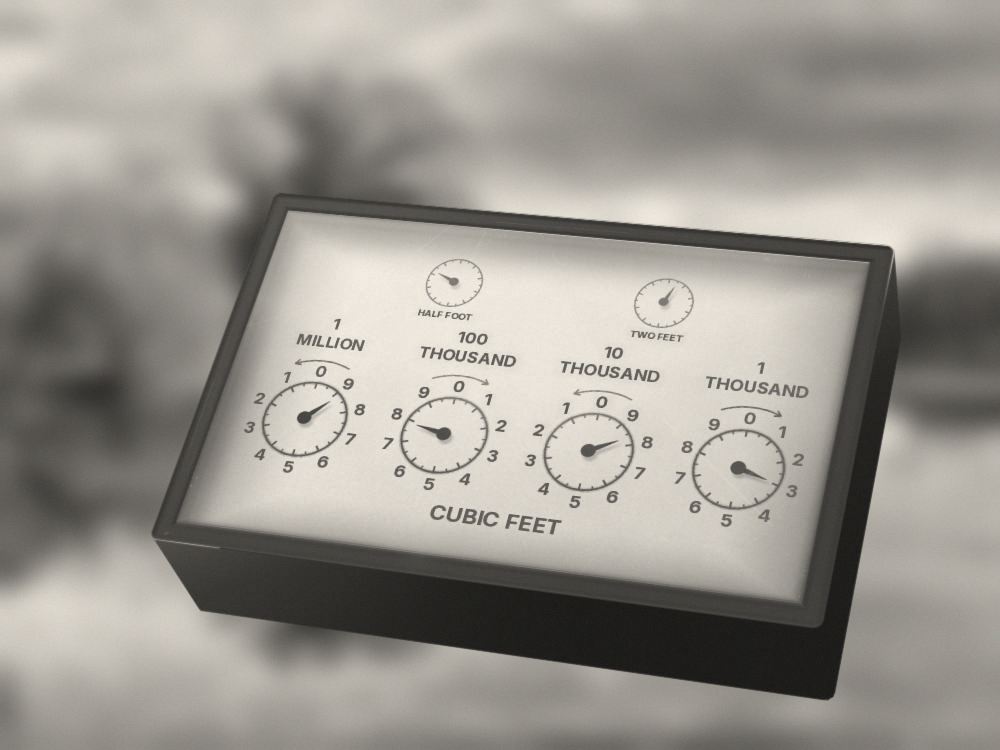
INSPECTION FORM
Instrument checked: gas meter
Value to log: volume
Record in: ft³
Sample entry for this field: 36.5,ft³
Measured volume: 878300,ft³
